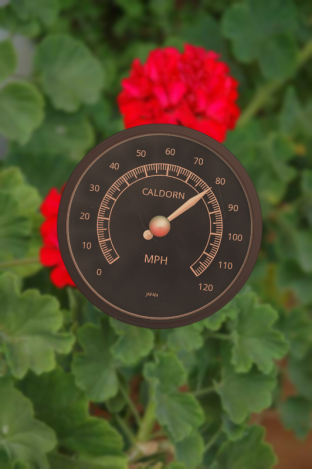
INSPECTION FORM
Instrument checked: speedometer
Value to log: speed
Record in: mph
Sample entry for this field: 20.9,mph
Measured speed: 80,mph
